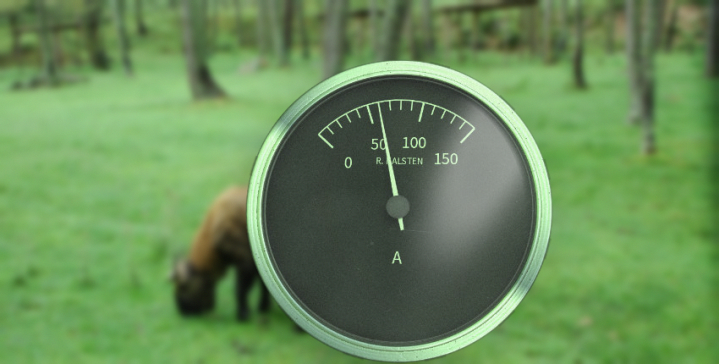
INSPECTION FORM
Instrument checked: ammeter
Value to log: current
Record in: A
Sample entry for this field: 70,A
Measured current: 60,A
